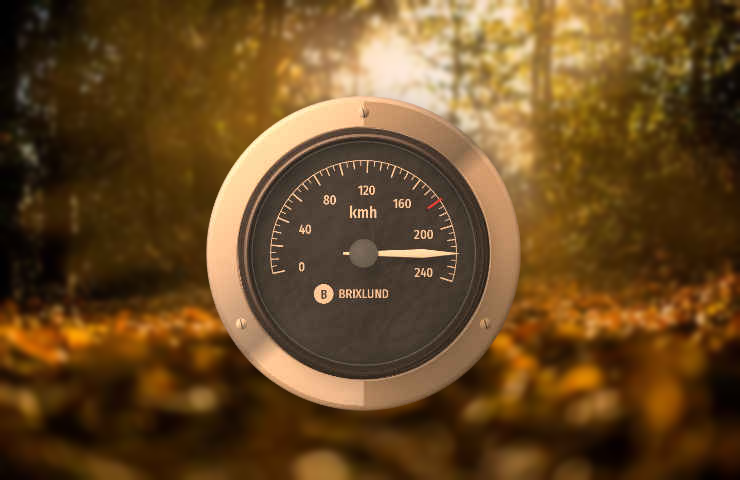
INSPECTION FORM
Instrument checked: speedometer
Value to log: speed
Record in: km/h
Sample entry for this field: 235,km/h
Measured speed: 220,km/h
